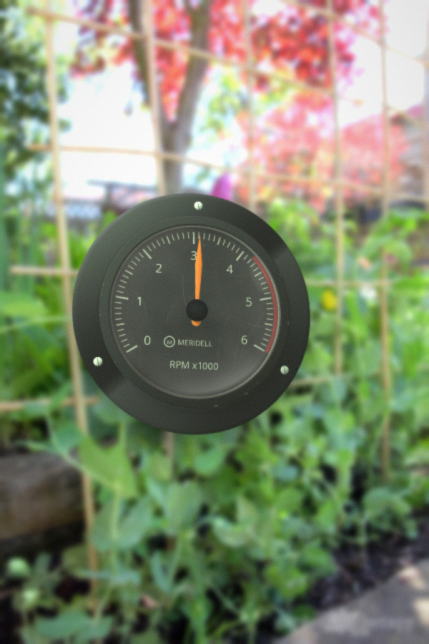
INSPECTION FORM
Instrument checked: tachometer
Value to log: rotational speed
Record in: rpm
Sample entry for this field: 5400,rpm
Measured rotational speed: 3100,rpm
